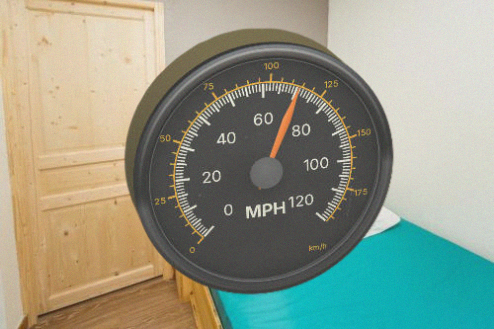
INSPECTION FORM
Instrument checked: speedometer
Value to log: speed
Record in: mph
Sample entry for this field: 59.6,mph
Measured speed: 70,mph
